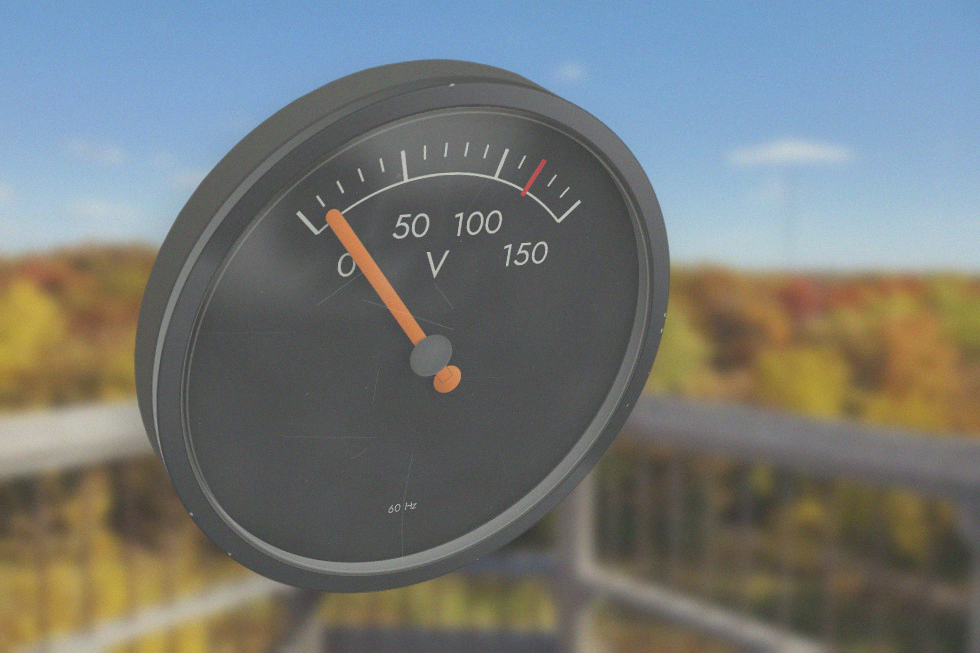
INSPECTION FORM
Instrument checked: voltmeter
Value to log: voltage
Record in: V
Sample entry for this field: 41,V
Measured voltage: 10,V
